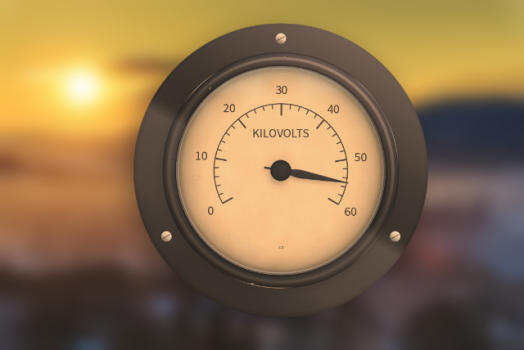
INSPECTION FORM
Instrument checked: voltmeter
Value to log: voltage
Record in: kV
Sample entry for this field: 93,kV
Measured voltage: 55,kV
